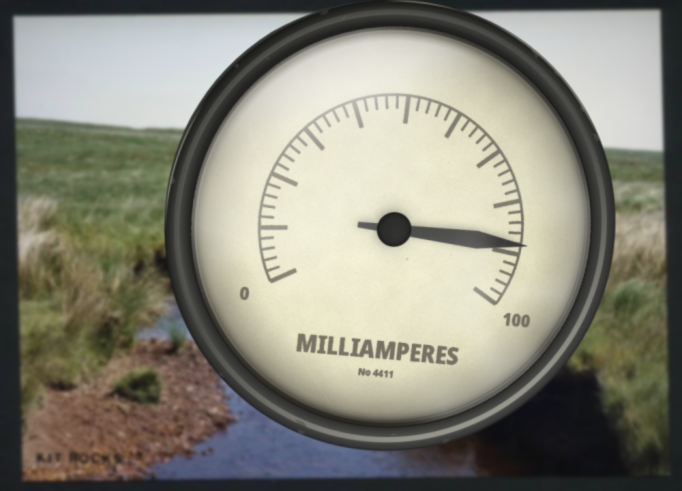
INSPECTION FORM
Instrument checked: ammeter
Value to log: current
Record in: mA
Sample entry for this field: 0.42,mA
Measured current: 88,mA
